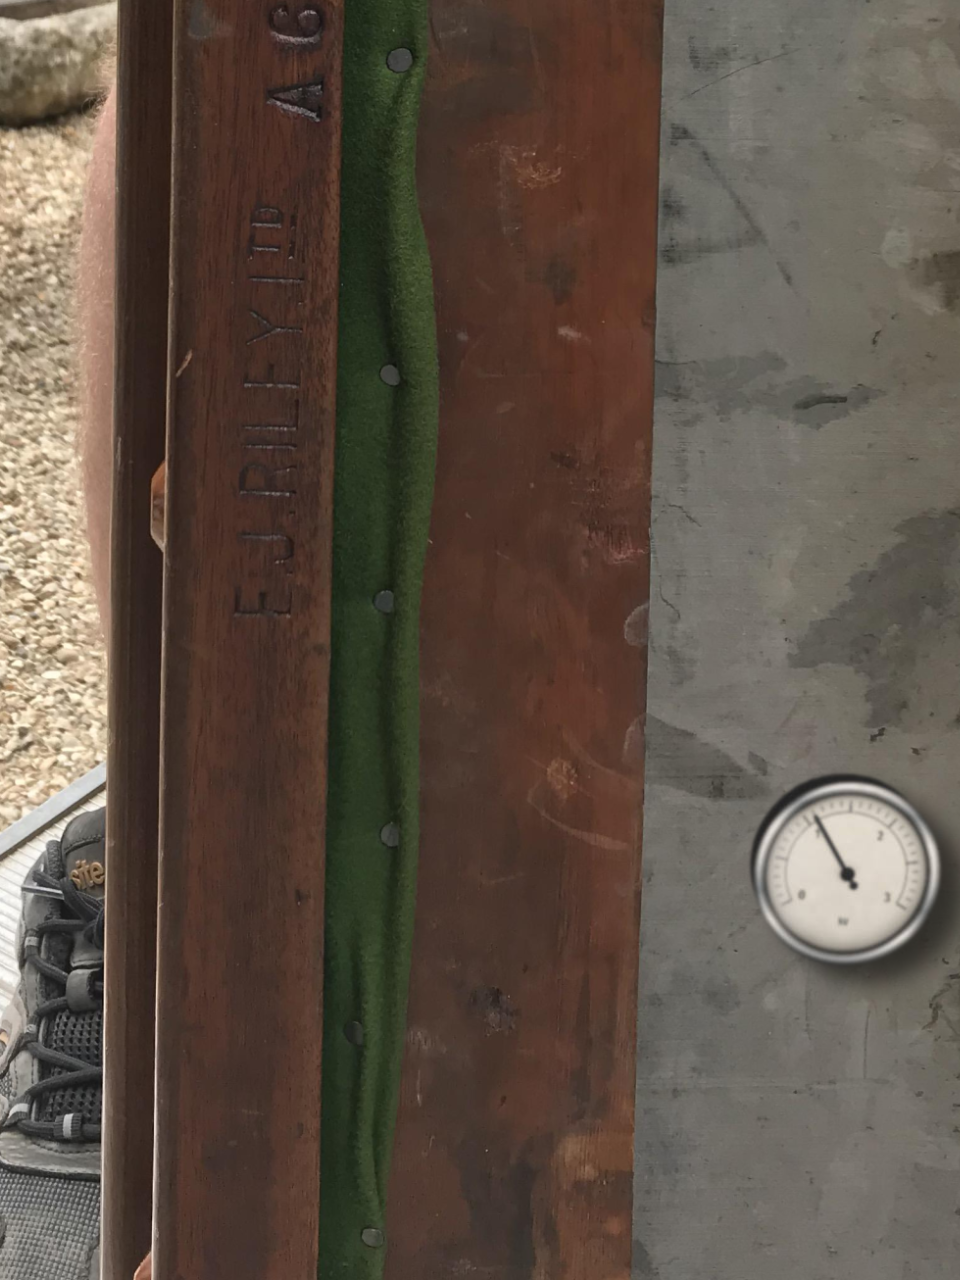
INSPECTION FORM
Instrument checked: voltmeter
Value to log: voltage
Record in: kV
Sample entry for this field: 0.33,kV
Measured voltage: 1.1,kV
